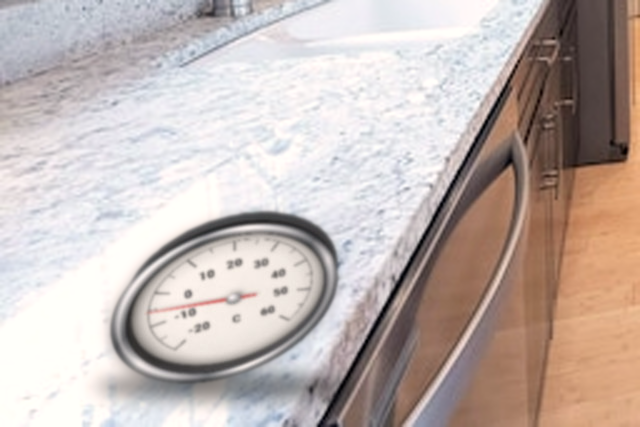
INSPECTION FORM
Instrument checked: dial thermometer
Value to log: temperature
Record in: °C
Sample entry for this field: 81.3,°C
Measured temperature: -5,°C
